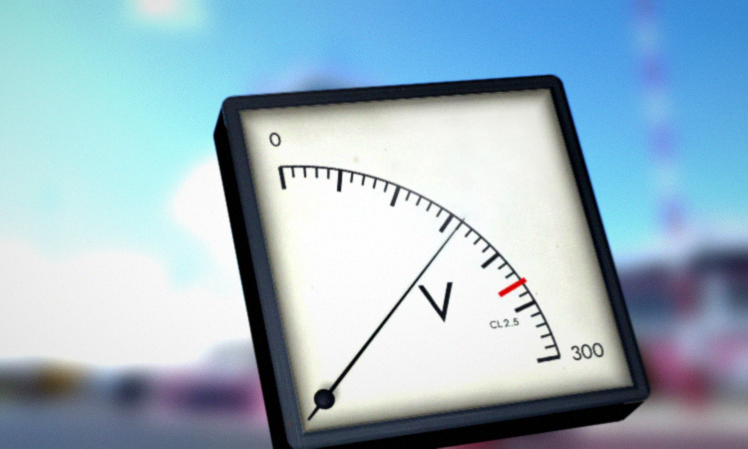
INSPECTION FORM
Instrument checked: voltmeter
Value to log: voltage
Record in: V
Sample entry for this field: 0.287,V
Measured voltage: 160,V
